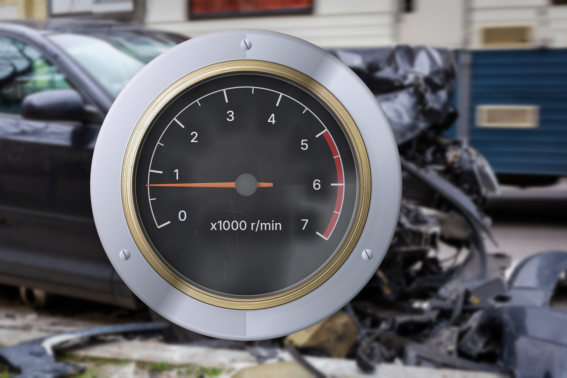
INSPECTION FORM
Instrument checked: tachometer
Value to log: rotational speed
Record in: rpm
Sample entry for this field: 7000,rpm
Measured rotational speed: 750,rpm
